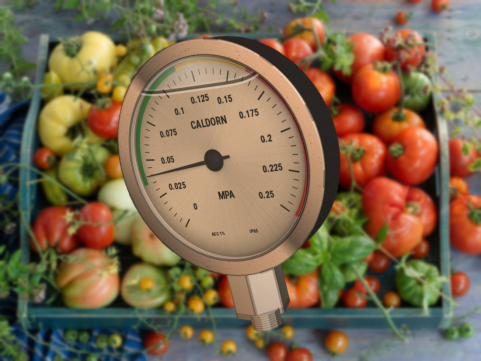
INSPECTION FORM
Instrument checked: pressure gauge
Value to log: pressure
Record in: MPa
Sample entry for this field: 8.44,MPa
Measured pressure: 0.04,MPa
